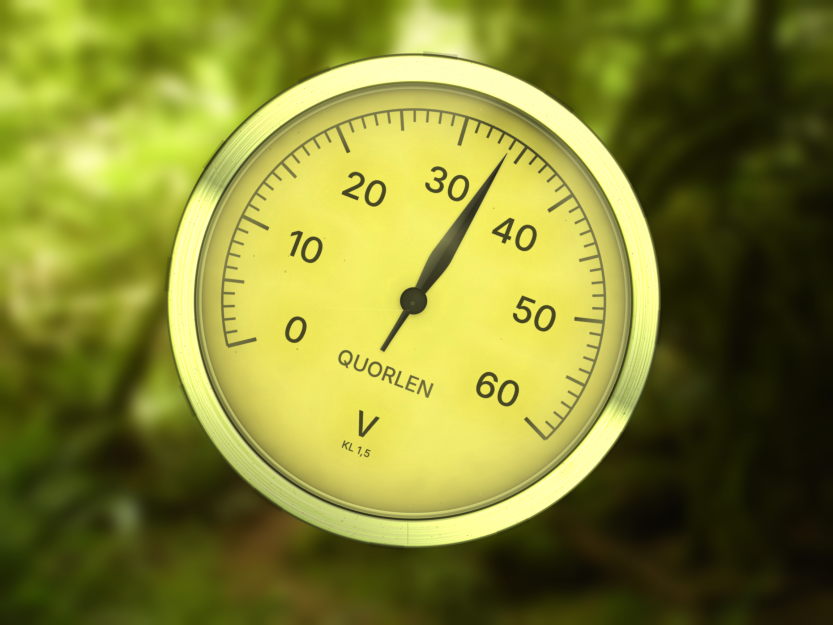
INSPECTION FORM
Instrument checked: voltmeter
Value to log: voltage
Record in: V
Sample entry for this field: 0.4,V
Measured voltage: 34,V
